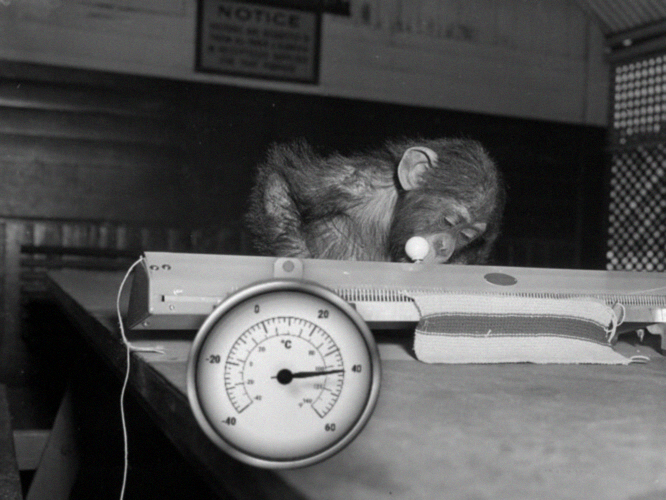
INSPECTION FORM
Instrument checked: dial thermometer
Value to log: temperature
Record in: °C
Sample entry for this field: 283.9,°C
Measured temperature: 40,°C
